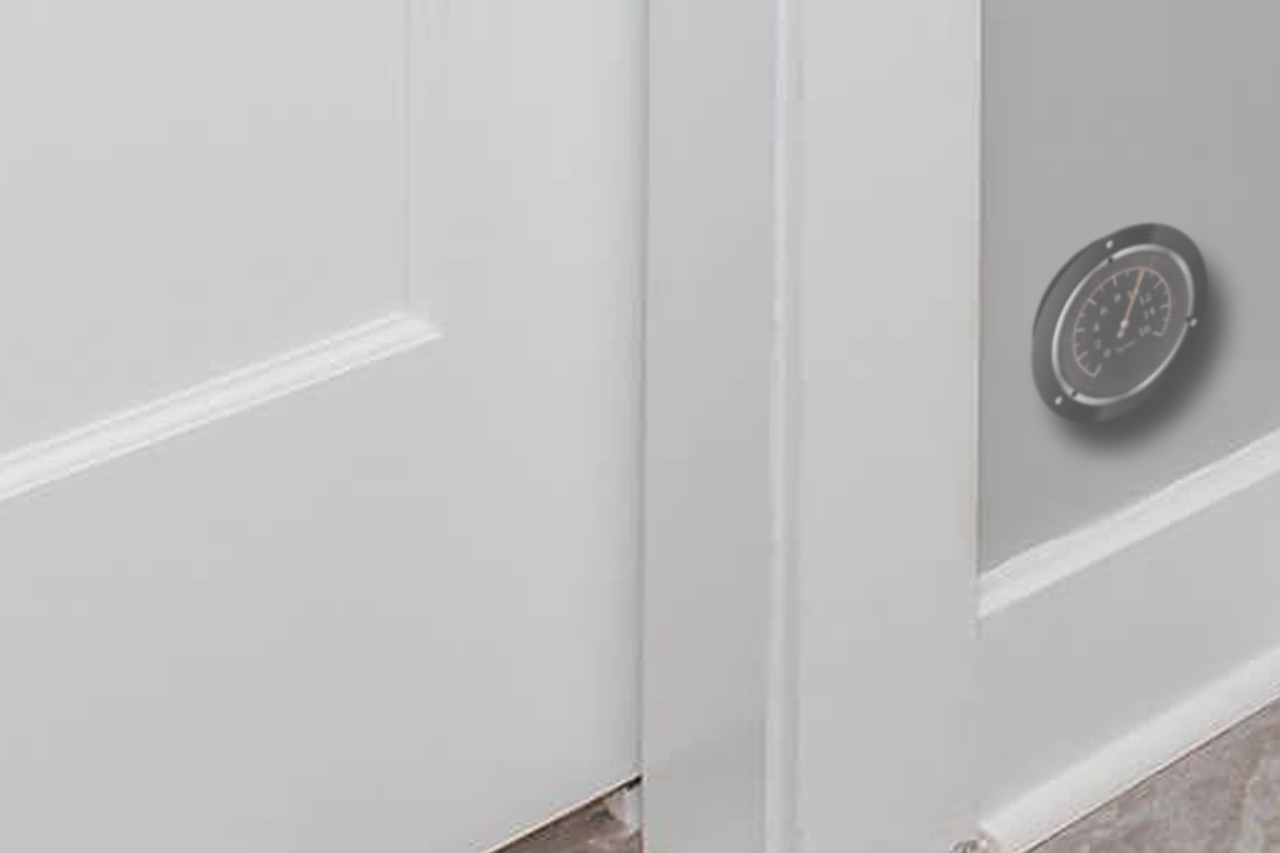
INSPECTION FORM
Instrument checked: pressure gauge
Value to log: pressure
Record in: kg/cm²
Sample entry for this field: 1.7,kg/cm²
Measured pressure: 10,kg/cm²
